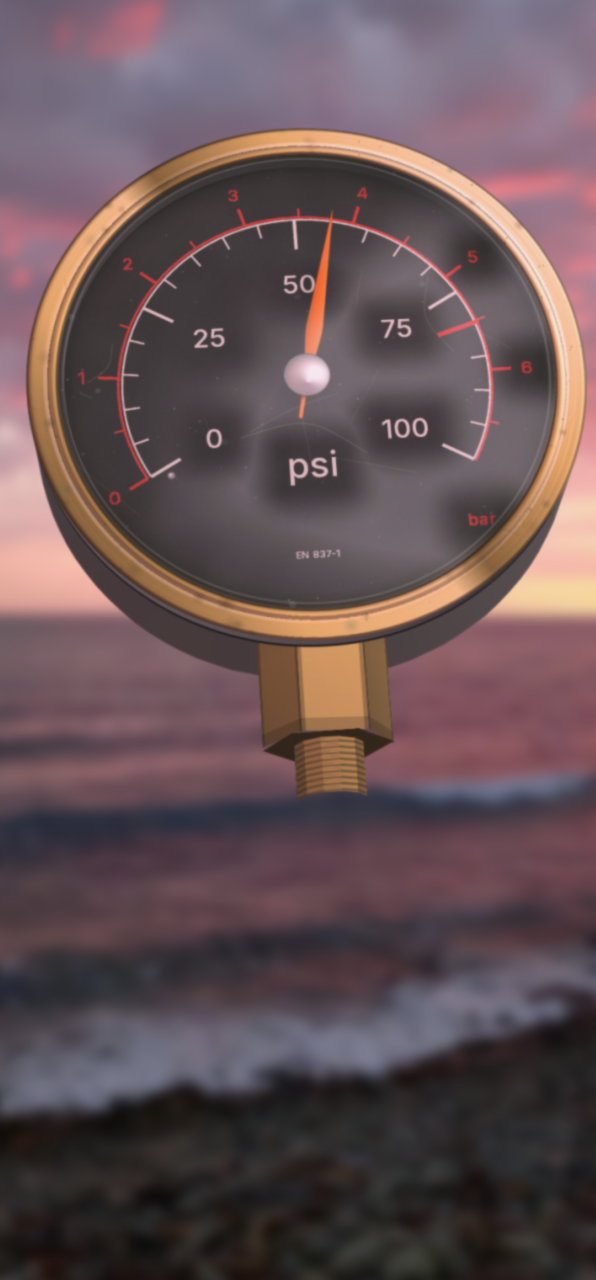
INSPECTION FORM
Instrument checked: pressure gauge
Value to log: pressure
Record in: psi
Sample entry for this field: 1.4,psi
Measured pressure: 55,psi
